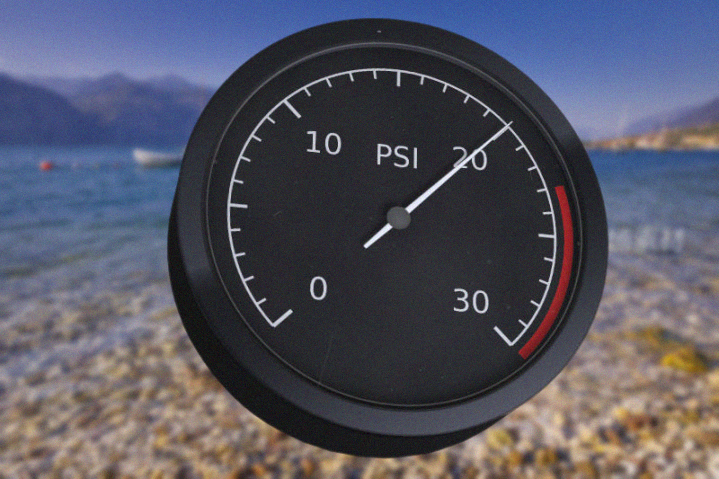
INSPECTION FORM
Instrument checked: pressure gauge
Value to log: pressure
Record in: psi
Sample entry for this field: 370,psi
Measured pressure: 20,psi
